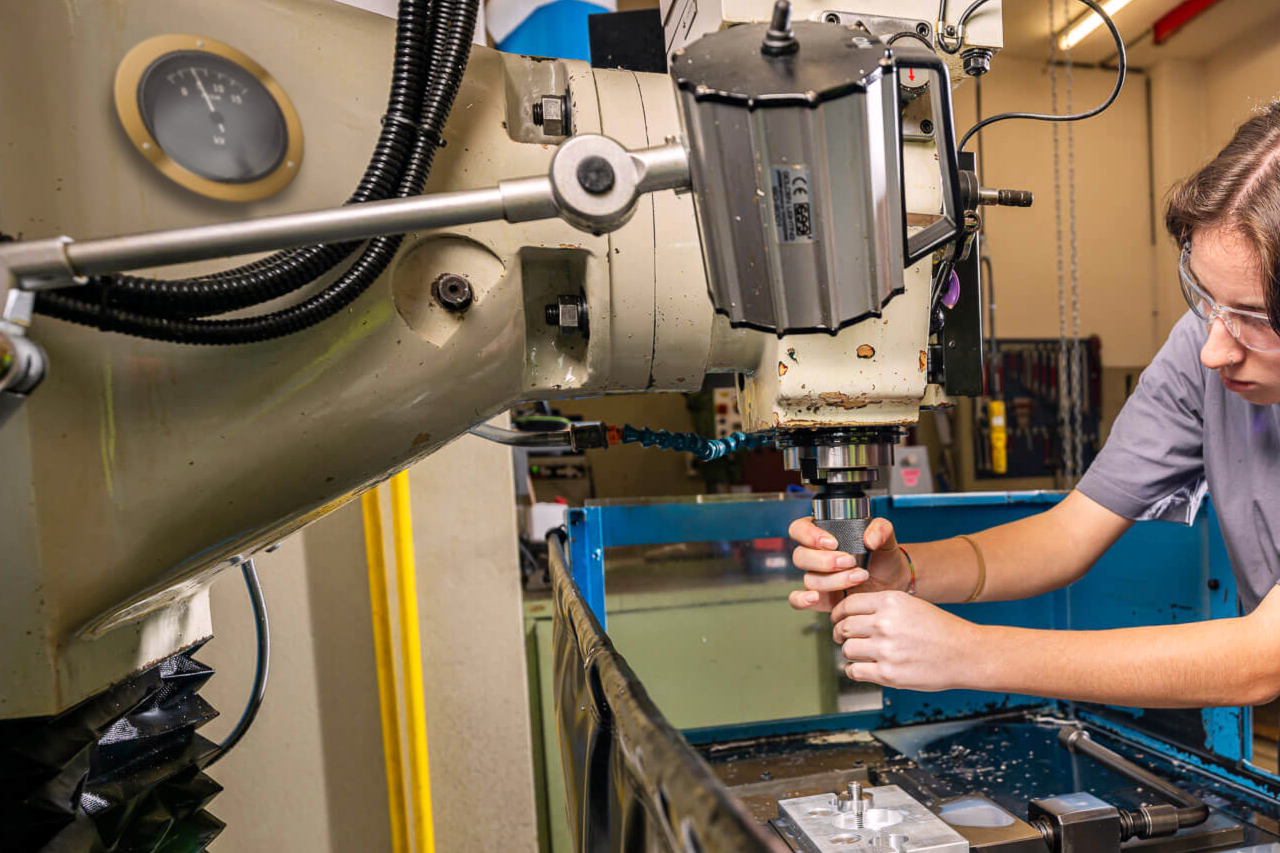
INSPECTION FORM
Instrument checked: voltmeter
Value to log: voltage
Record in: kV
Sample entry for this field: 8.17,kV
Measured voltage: 5,kV
